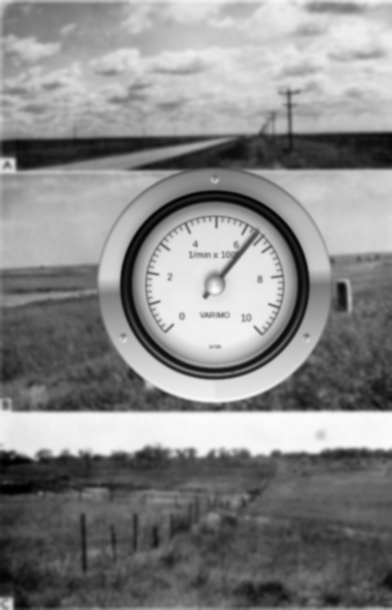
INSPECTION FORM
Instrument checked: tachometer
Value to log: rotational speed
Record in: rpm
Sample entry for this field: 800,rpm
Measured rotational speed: 6400,rpm
